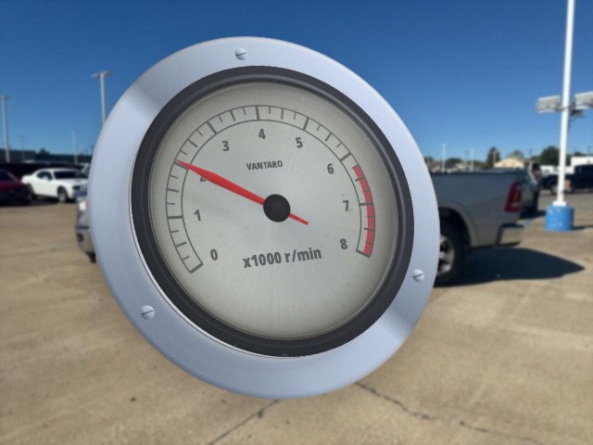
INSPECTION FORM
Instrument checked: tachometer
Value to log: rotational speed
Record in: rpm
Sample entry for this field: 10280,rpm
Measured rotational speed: 2000,rpm
